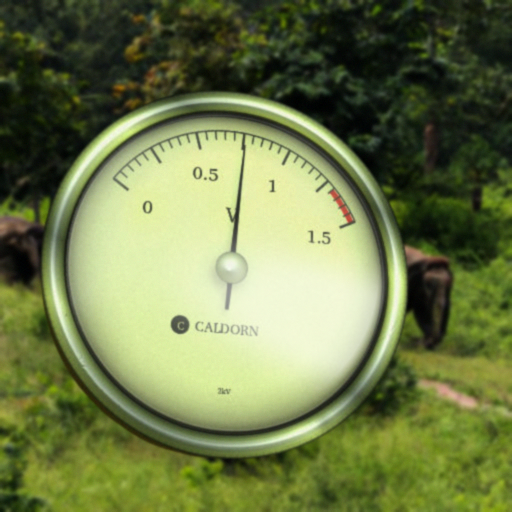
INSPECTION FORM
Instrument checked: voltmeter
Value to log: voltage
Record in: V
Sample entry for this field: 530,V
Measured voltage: 0.75,V
